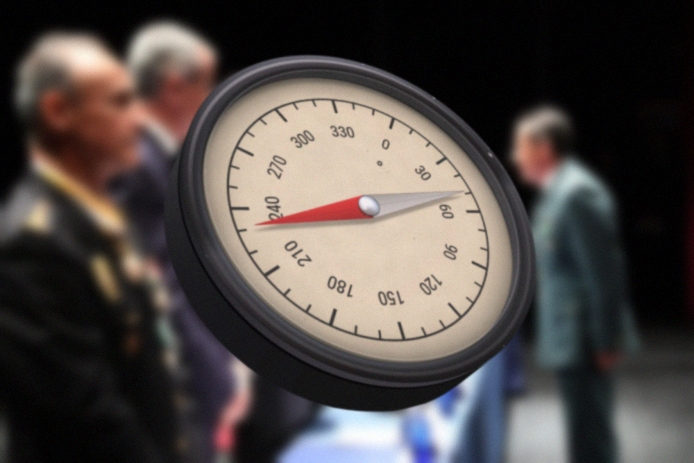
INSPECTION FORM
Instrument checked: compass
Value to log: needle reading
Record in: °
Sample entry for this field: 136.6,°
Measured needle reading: 230,°
